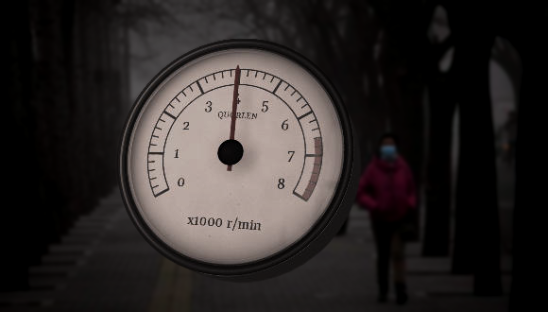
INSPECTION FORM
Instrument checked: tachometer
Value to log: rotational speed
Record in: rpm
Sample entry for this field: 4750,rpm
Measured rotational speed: 4000,rpm
